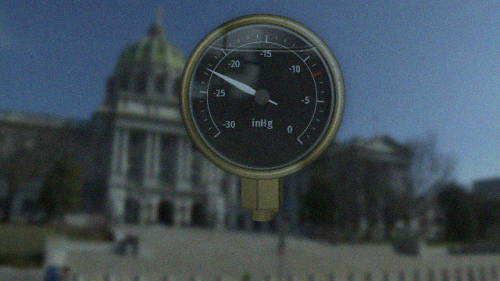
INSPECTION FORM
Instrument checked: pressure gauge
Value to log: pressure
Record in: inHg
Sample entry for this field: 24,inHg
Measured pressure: -22.5,inHg
